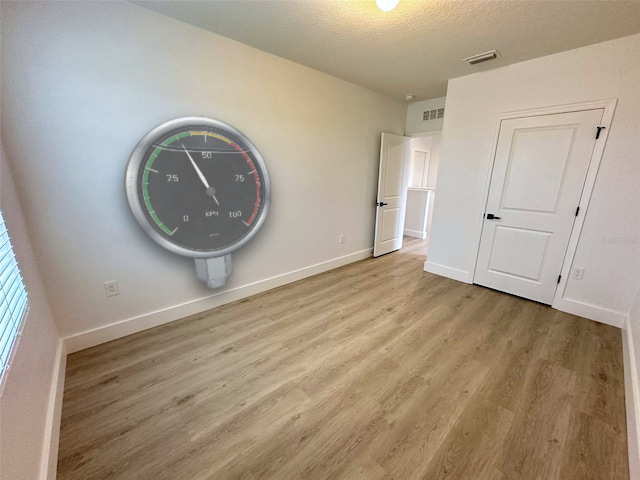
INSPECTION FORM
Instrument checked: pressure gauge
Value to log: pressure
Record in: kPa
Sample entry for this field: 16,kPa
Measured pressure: 40,kPa
